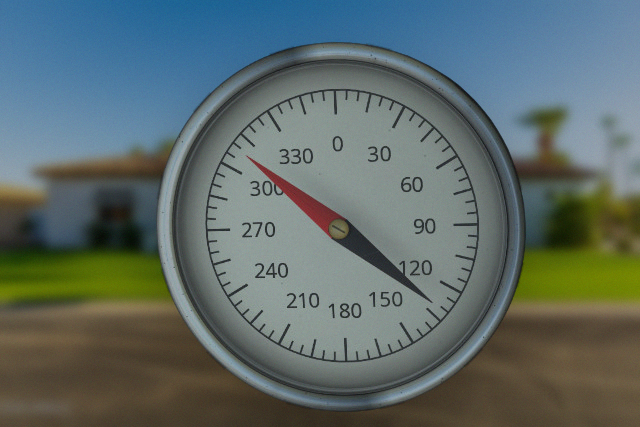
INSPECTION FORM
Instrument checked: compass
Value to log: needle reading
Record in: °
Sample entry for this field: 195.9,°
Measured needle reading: 310,°
